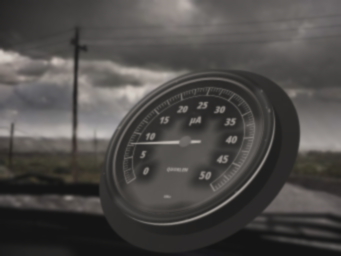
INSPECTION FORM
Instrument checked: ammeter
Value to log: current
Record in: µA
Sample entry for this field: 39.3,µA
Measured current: 7.5,µA
